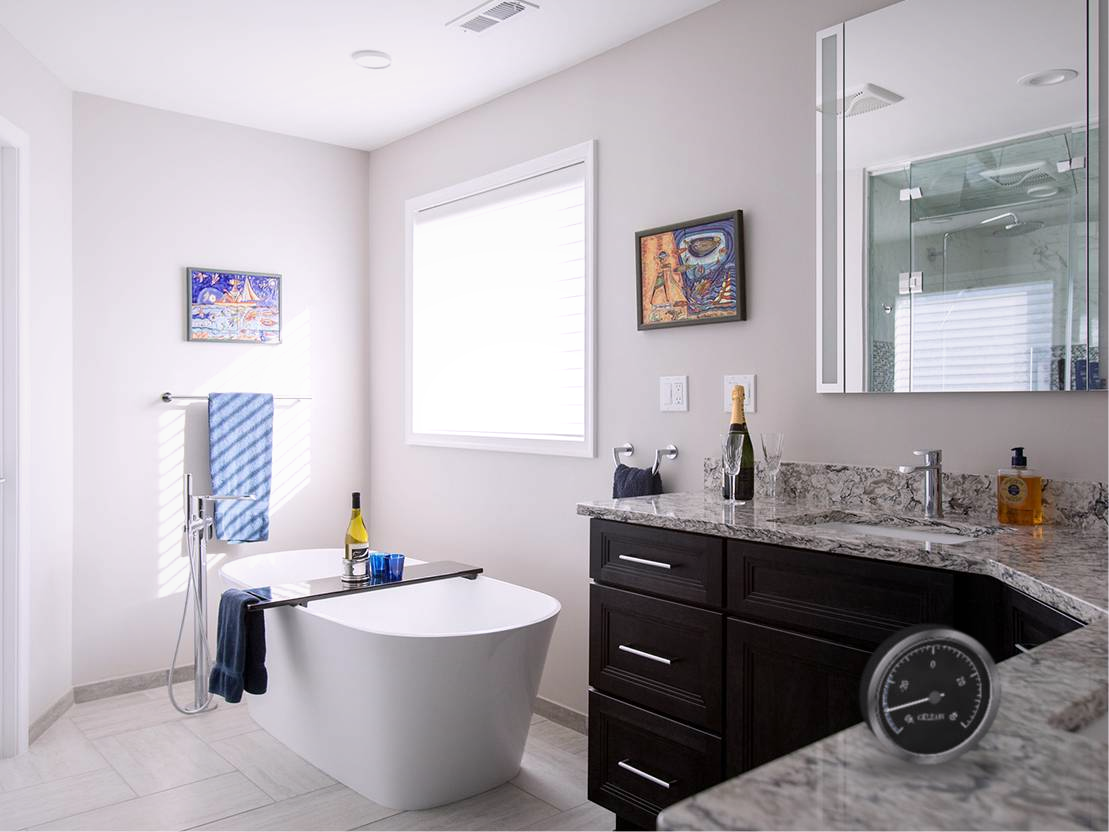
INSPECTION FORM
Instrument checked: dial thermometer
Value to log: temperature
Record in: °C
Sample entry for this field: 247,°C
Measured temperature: -30,°C
